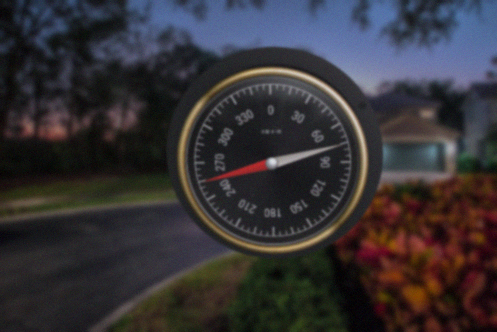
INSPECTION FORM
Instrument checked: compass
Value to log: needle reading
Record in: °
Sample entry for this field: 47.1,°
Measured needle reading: 255,°
